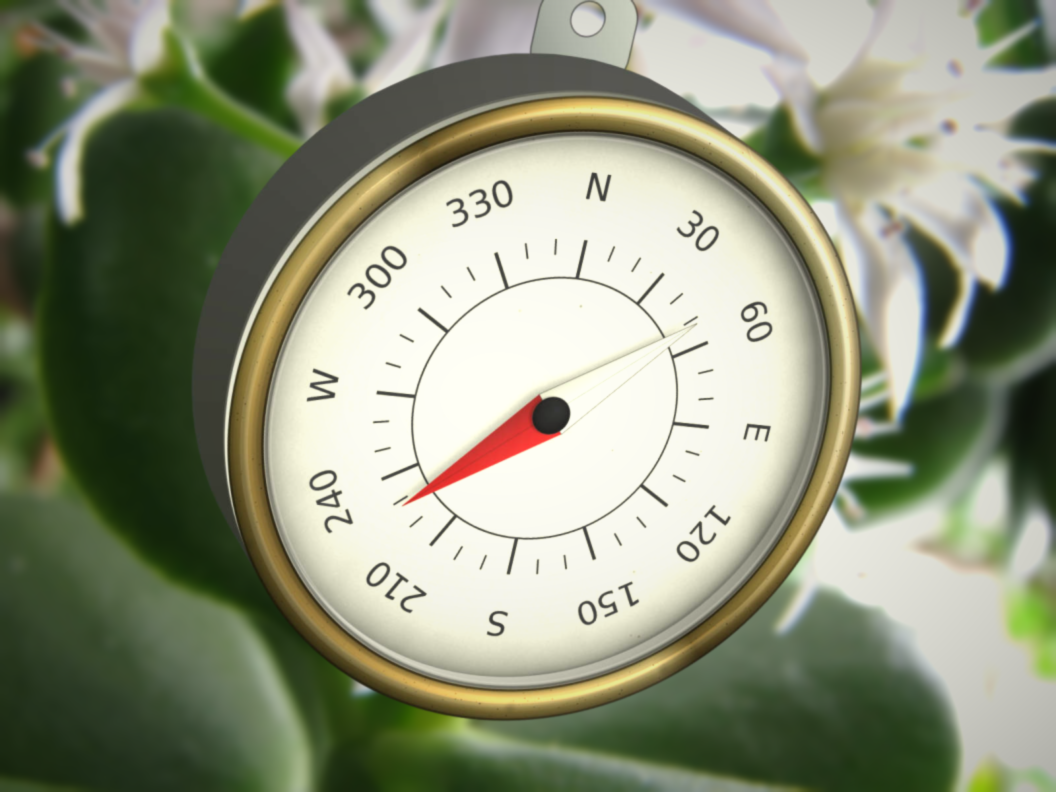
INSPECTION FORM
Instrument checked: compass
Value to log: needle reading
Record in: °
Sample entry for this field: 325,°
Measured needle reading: 230,°
